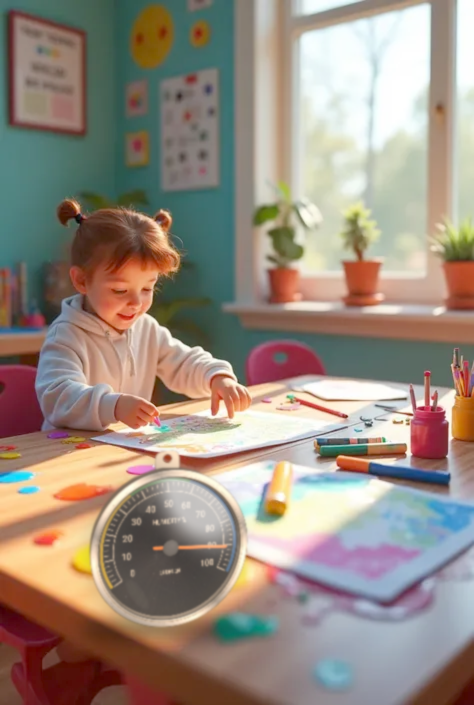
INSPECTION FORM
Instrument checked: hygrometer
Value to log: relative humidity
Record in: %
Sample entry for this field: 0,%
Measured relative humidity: 90,%
